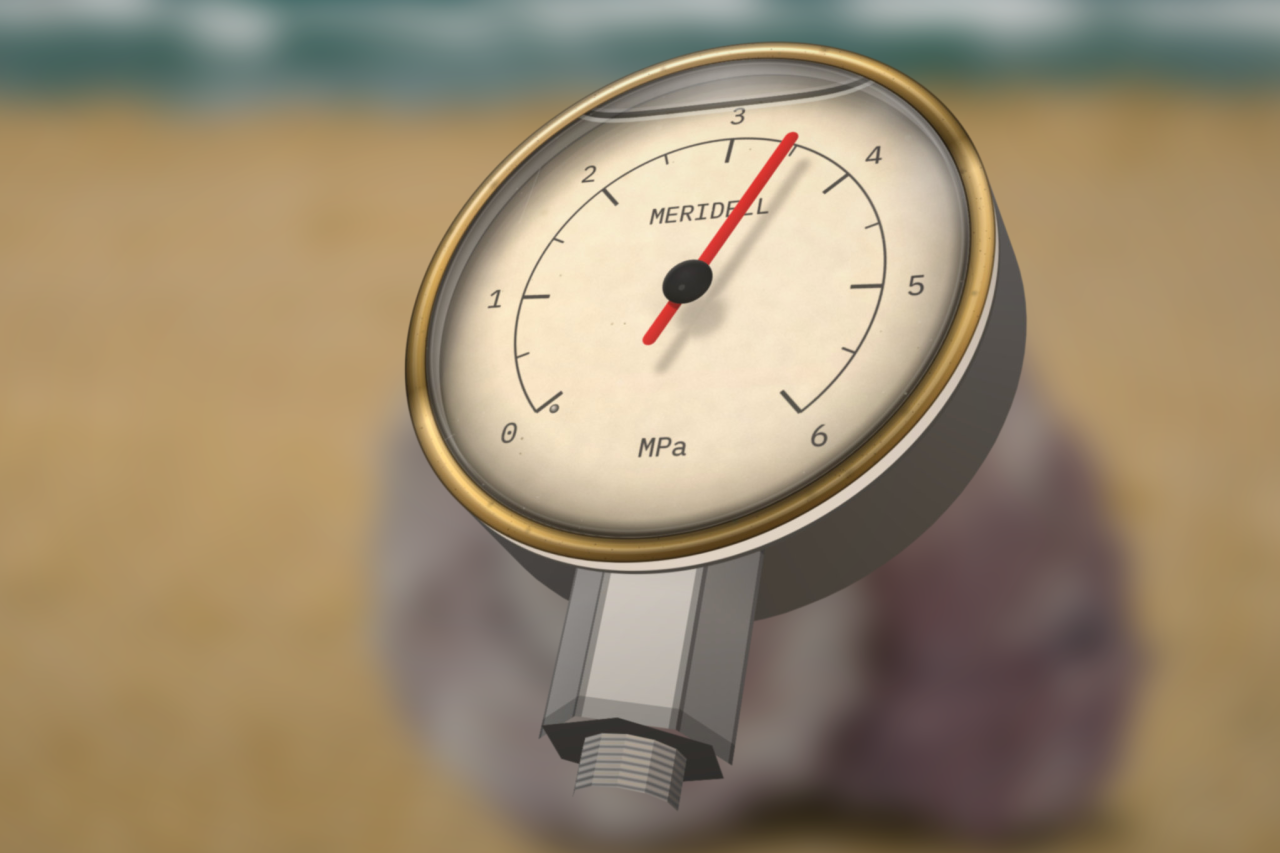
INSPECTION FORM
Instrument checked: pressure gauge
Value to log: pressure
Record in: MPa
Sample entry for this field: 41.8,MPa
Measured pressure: 3.5,MPa
